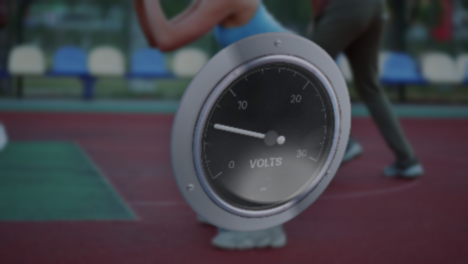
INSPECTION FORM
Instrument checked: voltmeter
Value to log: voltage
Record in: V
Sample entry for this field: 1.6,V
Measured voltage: 6,V
